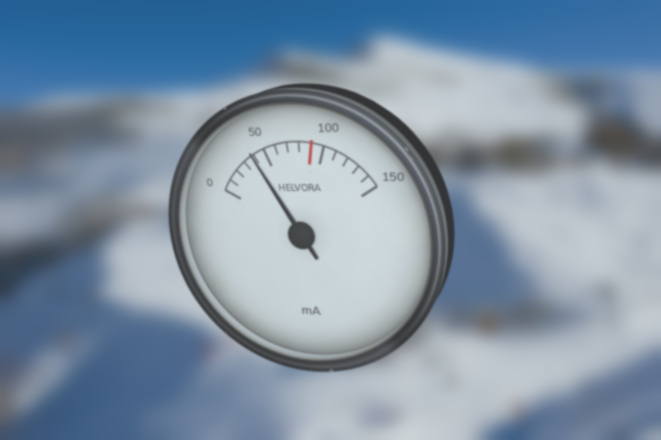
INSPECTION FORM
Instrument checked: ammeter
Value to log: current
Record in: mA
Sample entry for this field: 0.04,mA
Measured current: 40,mA
